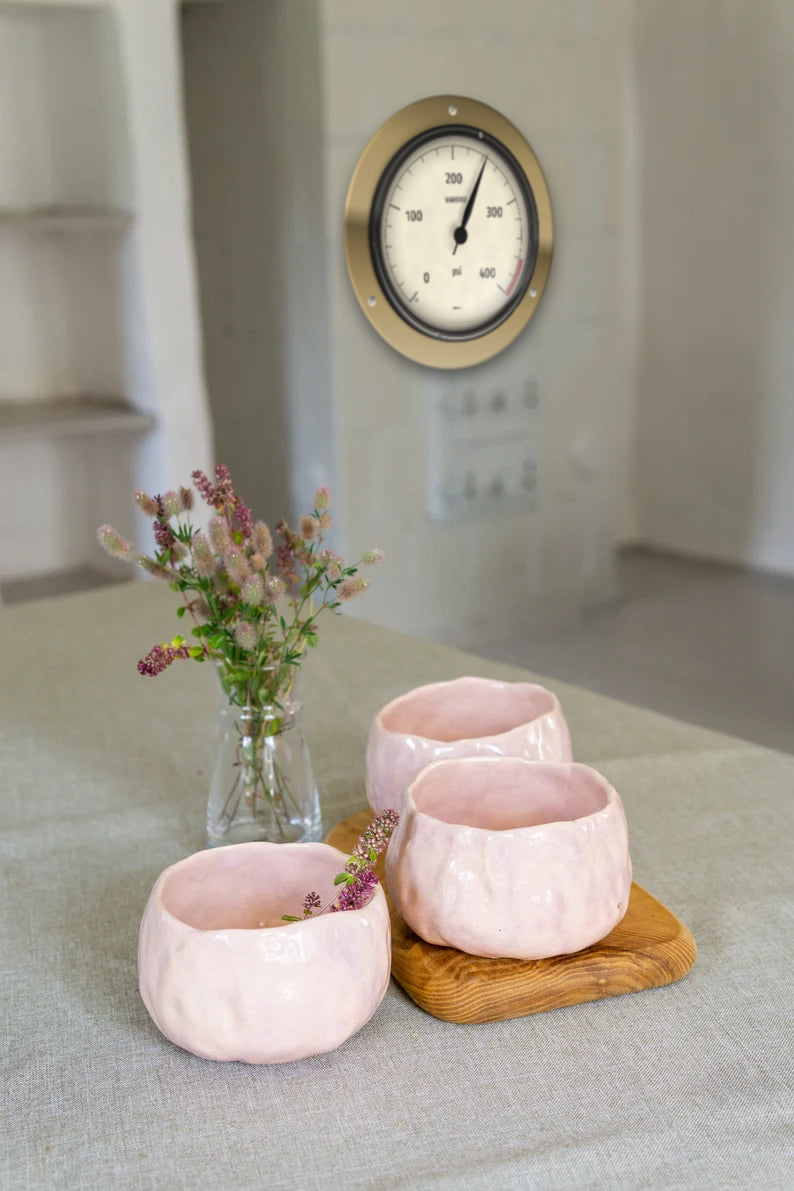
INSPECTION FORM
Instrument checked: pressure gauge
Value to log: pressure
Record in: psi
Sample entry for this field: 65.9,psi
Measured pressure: 240,psi
